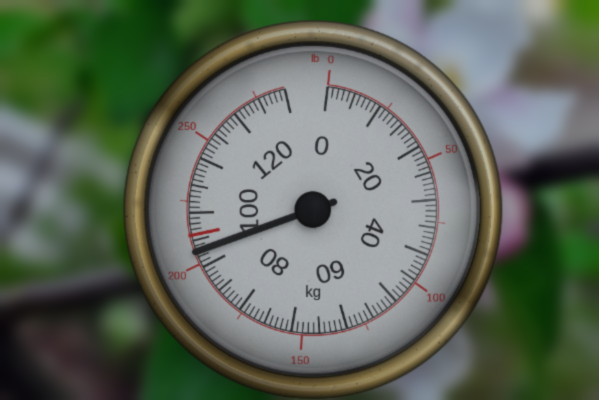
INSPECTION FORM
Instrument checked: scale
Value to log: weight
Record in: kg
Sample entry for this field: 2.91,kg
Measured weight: 93,kg
